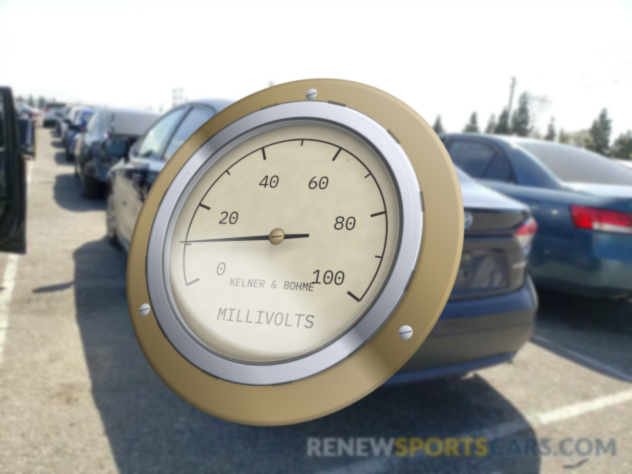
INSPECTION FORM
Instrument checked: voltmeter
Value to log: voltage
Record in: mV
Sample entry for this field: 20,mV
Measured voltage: 10,mV
